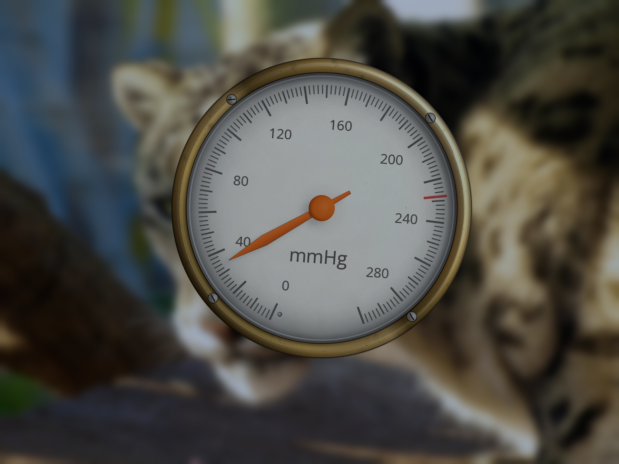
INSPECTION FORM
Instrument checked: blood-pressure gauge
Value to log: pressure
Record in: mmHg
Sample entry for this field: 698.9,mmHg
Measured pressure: 34,mmHg
